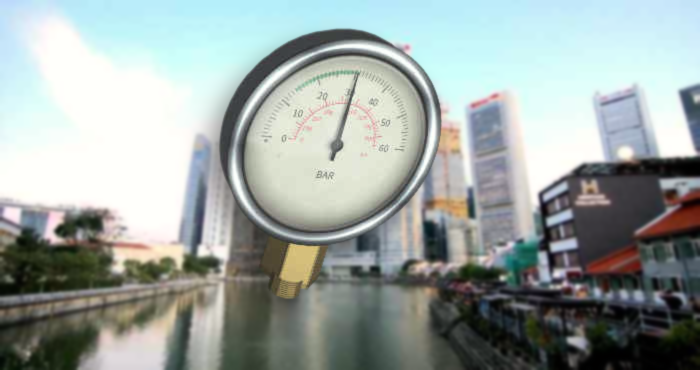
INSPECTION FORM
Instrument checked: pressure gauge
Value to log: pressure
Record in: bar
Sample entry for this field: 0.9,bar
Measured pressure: 30,bar
